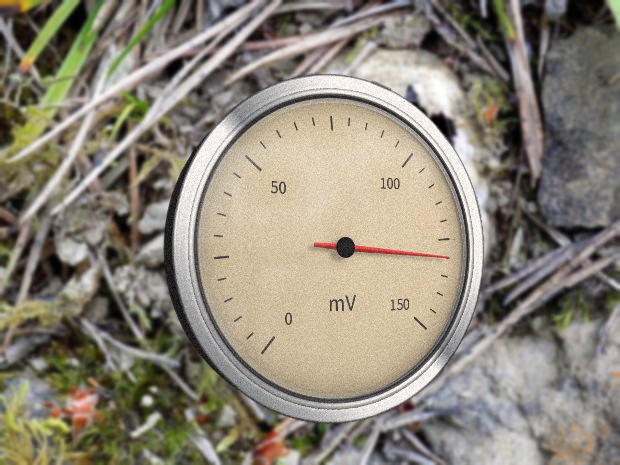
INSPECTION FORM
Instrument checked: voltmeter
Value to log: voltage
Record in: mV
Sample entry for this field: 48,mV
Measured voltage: 130,mV
